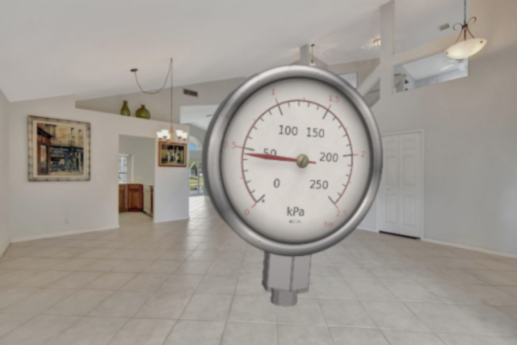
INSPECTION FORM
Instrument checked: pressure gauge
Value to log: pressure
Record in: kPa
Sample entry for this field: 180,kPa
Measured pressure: 45,kPa
